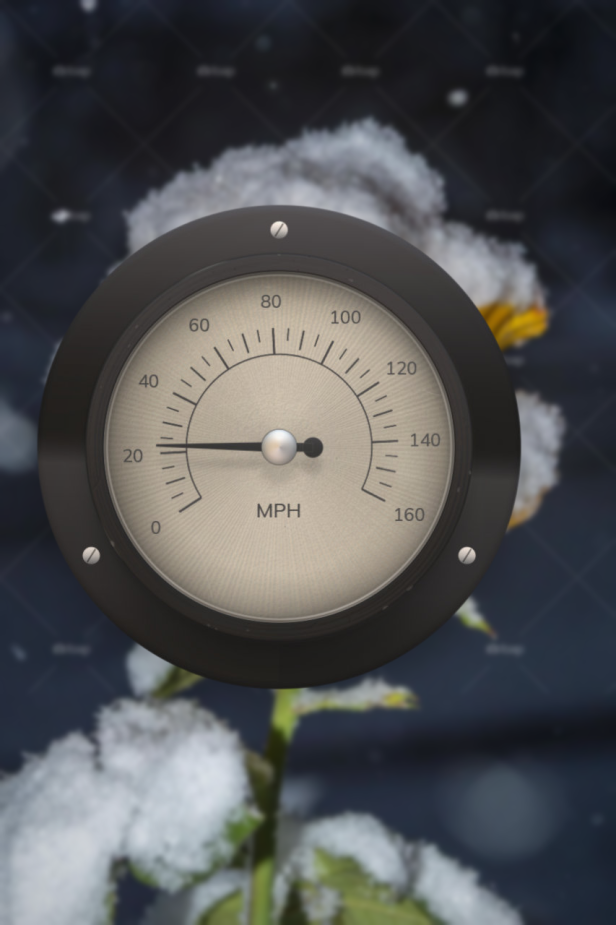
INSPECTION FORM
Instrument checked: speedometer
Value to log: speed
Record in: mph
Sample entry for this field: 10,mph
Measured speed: 22.5,mph
